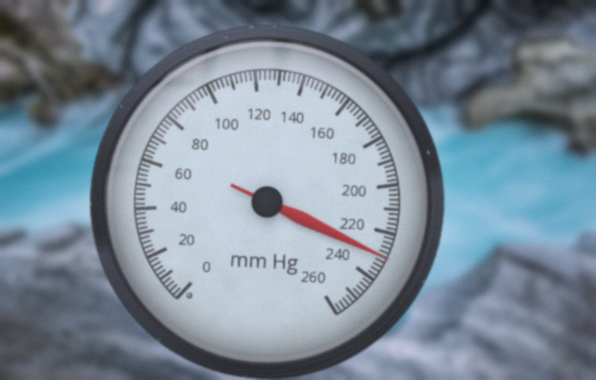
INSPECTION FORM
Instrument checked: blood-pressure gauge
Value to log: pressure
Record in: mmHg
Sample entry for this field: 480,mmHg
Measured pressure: 230,mmHg
